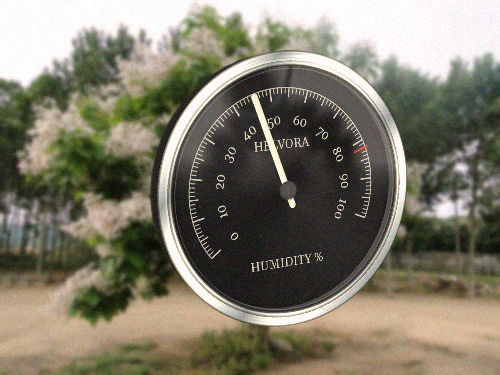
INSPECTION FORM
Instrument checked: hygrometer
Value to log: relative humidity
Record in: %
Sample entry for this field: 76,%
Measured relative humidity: 45,%
